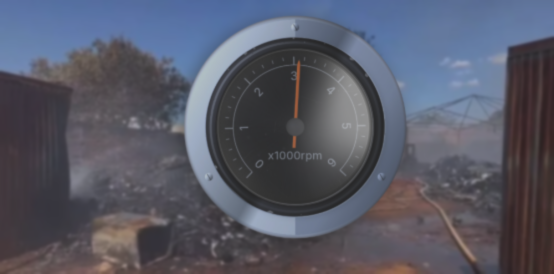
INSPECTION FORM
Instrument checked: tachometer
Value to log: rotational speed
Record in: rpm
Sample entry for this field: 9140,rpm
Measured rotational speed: 3100,rpm
